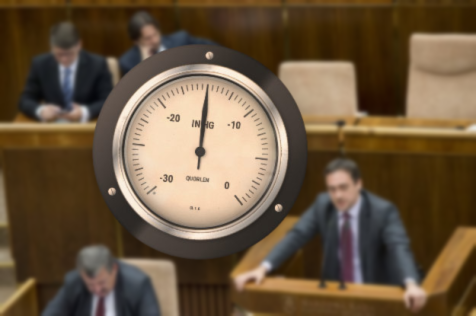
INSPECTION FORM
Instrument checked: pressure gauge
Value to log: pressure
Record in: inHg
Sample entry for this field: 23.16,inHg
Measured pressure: -15,inHg
